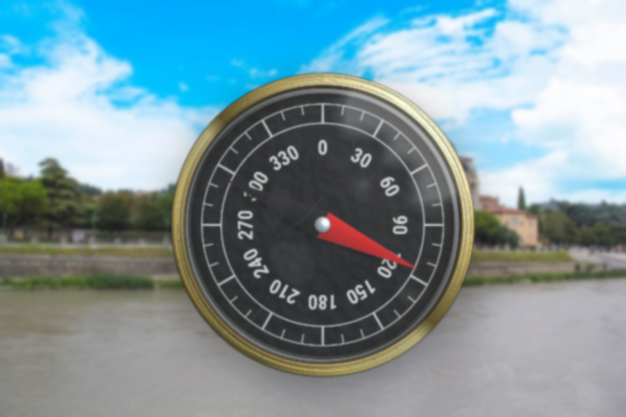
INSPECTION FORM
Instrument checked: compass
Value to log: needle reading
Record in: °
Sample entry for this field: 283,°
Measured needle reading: 115,°
